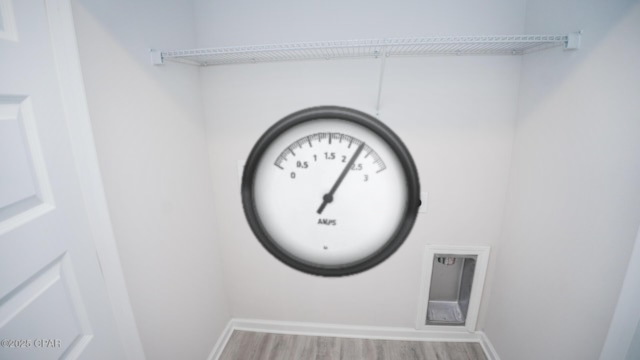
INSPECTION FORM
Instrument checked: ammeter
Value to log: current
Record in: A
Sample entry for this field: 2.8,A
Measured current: 2.25,A
